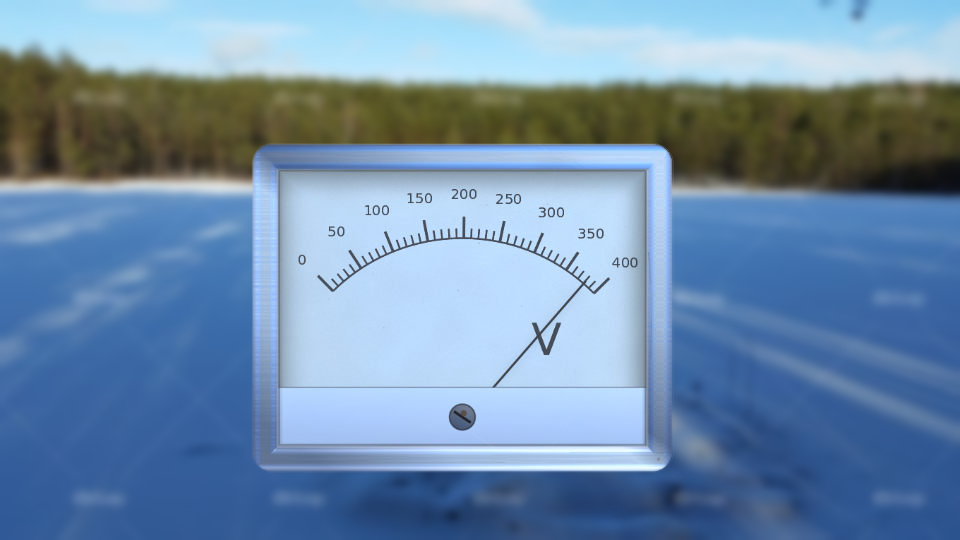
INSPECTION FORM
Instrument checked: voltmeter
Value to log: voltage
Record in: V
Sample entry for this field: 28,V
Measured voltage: 380,V
